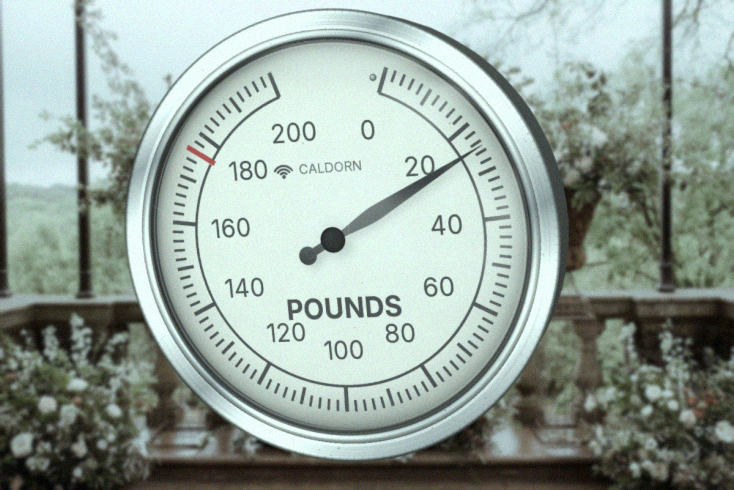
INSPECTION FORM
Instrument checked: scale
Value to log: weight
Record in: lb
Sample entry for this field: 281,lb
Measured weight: 25,lb
